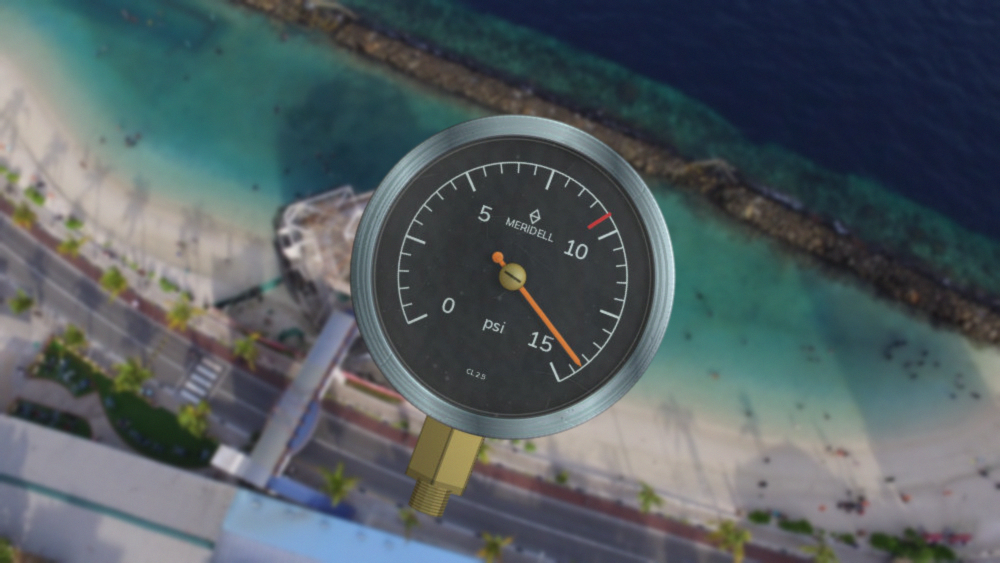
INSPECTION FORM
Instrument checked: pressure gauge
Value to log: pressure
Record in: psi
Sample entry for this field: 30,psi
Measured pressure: 14.25,psi
